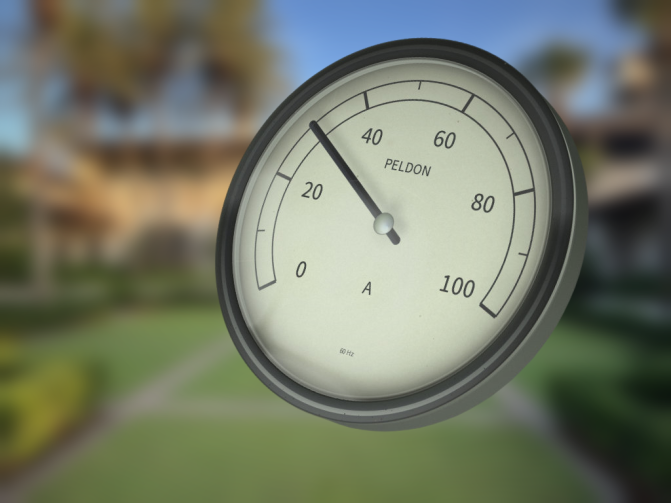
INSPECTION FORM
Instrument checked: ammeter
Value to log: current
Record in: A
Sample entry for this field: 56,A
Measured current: 30,A
